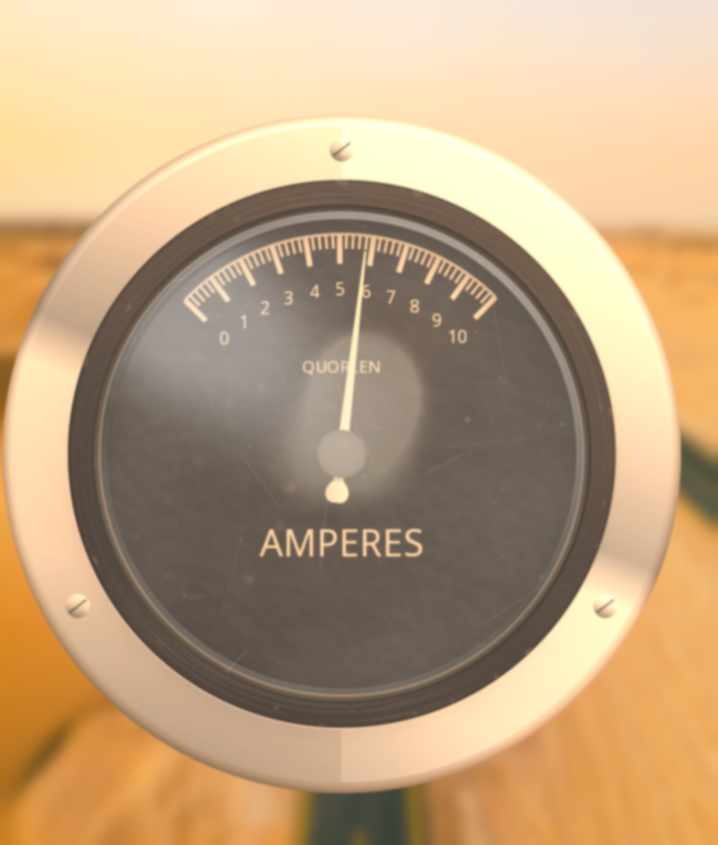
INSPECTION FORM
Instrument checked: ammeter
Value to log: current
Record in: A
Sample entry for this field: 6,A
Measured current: 5.8,A
